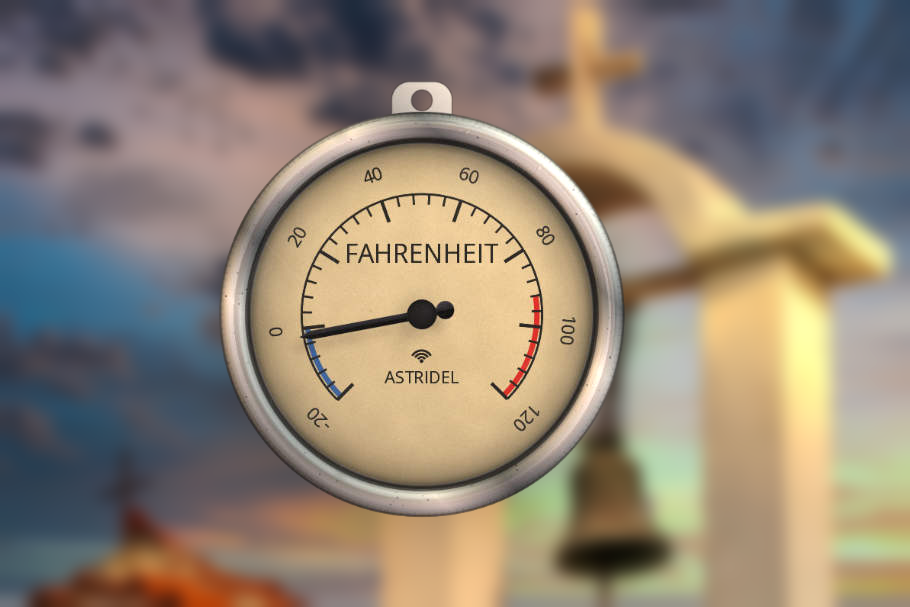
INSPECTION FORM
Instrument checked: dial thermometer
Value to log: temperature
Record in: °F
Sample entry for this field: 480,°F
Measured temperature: -2,°F
